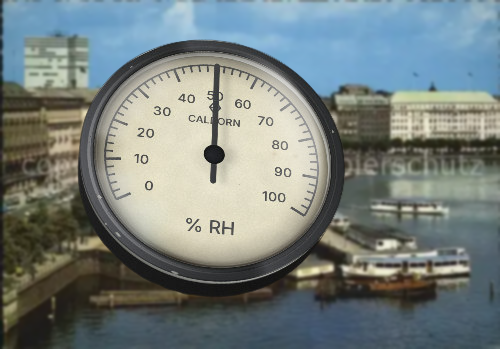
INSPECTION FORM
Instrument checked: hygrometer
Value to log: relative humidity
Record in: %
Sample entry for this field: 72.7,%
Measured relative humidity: 50,%
